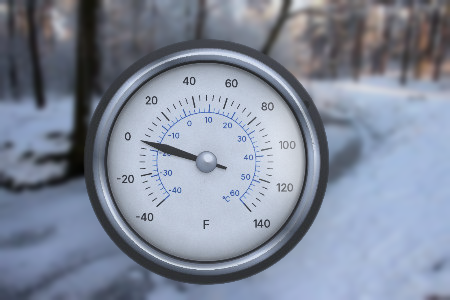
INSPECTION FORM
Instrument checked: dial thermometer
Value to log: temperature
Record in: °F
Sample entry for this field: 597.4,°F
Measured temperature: 0,°F
